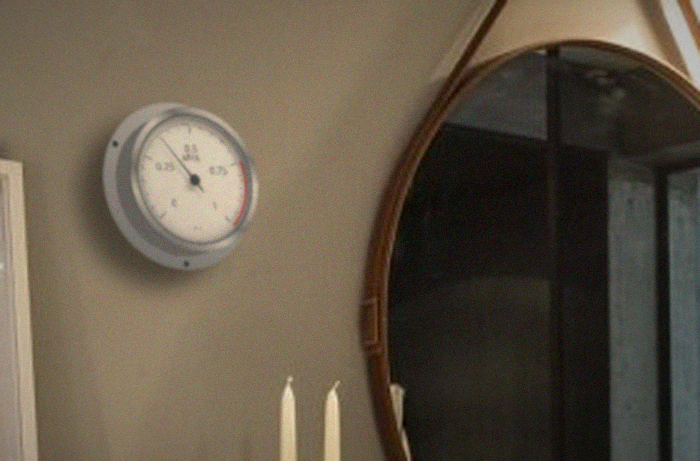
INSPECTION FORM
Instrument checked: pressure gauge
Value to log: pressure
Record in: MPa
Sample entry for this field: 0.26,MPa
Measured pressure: 0.35,MPa
